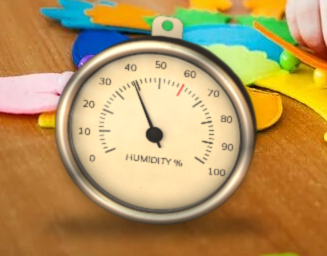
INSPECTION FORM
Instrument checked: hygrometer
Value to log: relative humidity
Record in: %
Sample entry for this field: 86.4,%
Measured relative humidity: 40,%
